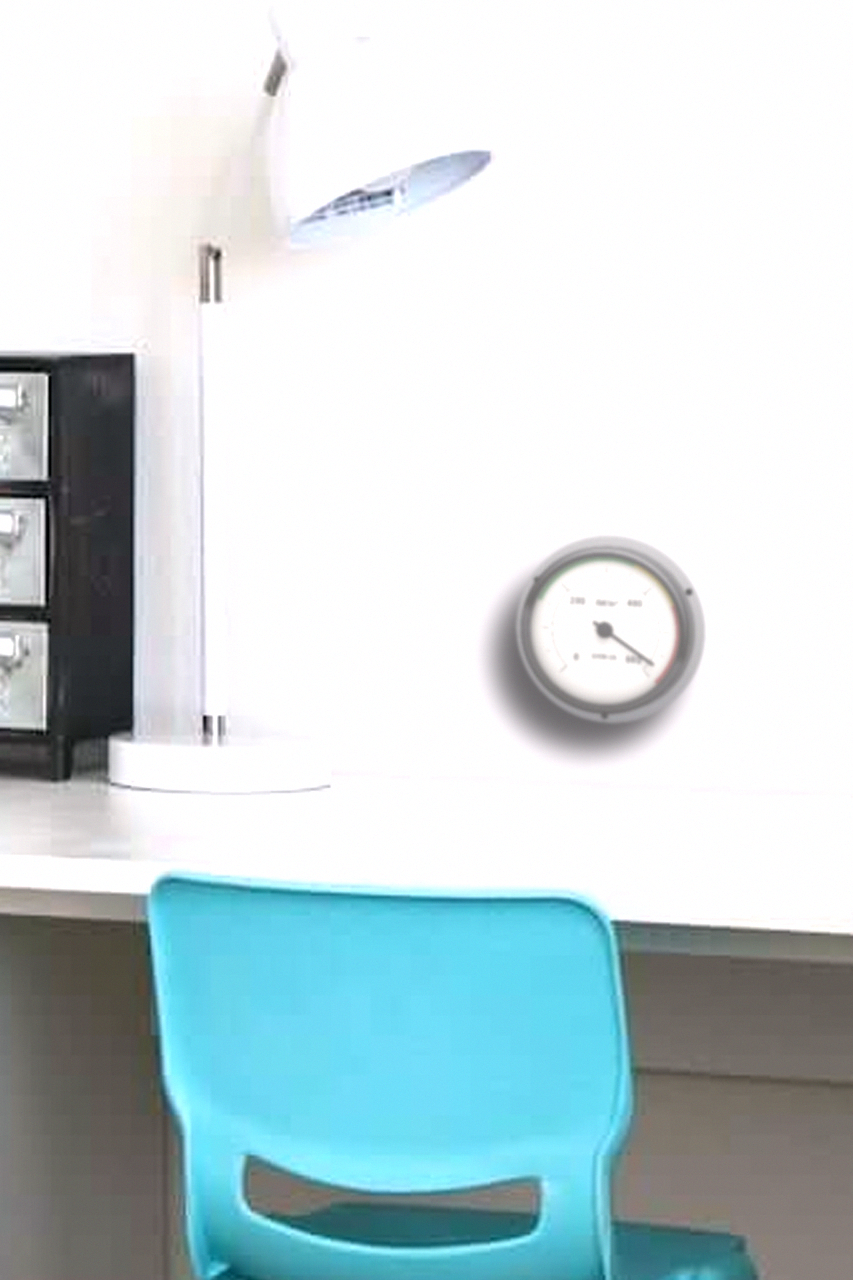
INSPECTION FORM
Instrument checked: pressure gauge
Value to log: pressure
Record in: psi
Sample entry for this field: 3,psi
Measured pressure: 575,psi
